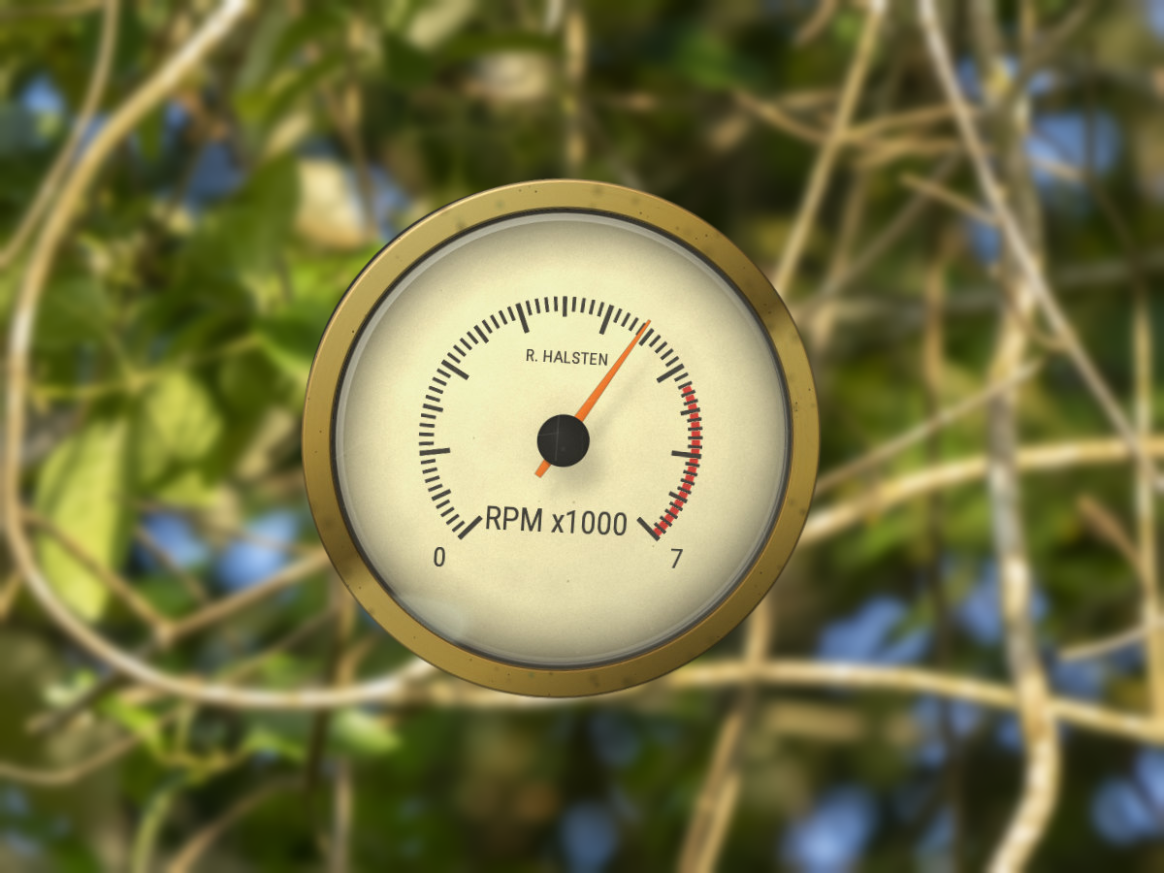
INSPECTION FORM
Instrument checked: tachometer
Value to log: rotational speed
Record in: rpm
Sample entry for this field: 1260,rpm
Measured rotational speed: 4400,rpm
